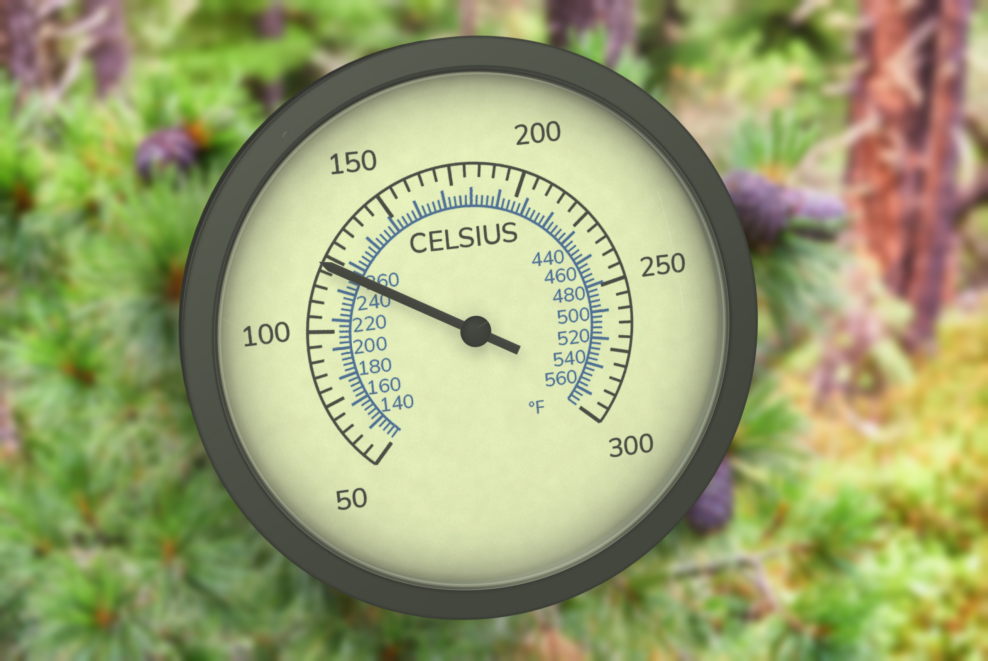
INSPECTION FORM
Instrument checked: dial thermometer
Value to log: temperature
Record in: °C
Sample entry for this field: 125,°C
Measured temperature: 122.5,°C
